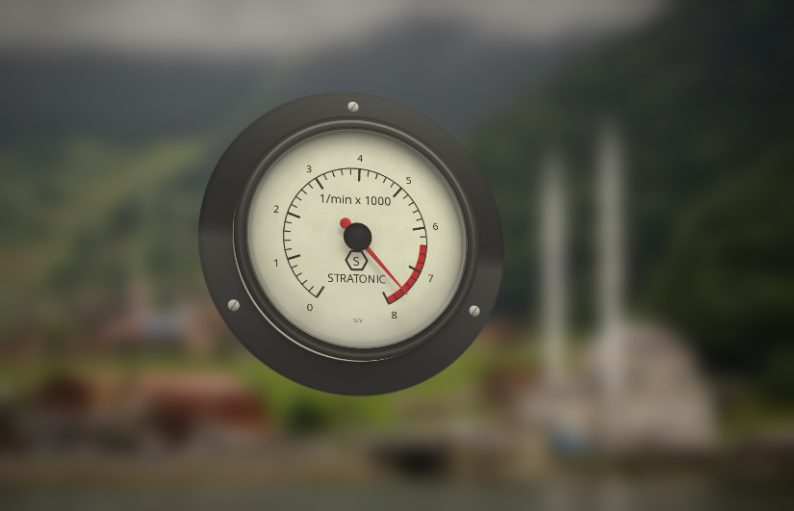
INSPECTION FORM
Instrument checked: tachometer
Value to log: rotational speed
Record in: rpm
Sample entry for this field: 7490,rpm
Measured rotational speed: 7600,rpm
